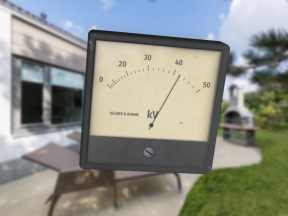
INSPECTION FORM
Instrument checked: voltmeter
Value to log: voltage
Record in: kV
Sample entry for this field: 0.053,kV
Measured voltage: 42,kV
